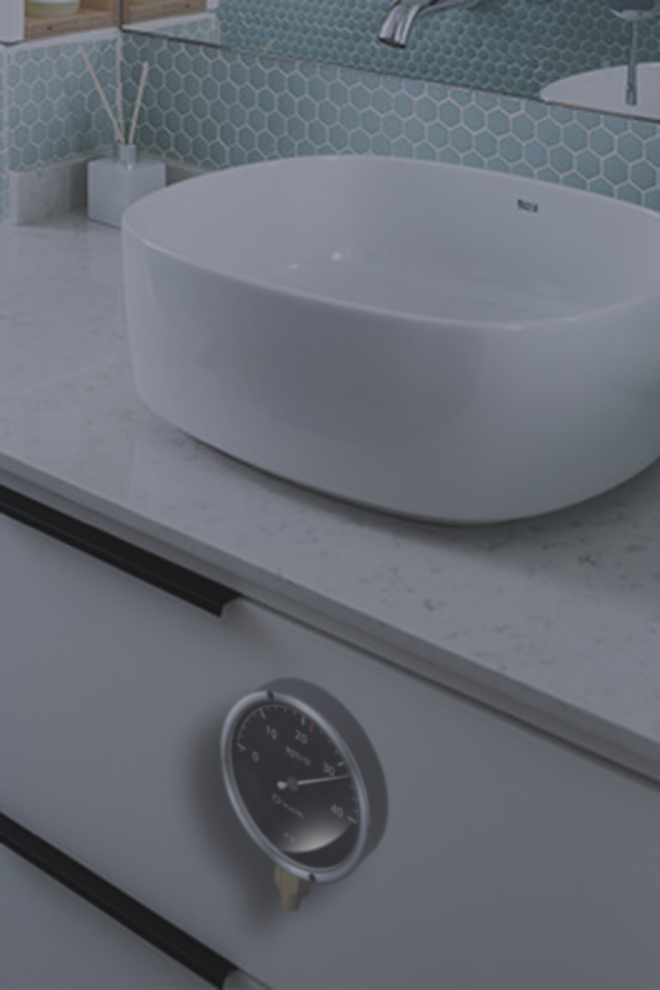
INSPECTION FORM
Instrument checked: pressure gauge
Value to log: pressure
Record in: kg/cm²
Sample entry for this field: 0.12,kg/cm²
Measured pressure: 32,kg/cm²
